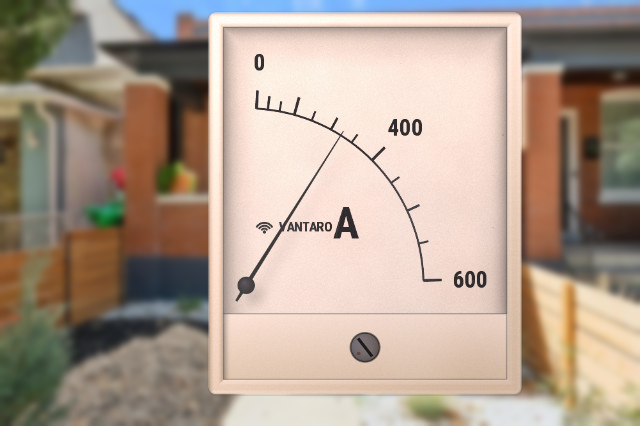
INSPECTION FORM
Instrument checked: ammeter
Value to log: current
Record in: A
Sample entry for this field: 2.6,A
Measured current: 325,A
